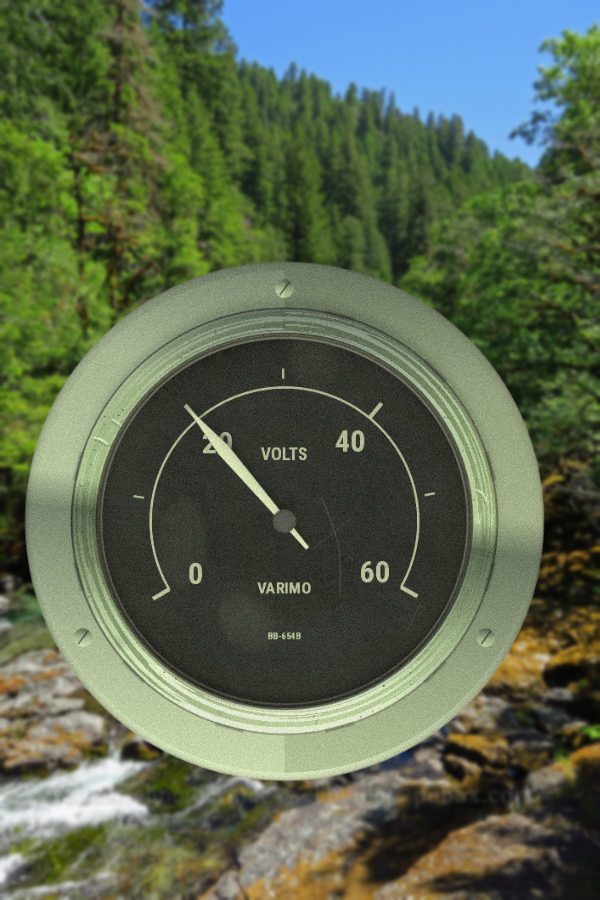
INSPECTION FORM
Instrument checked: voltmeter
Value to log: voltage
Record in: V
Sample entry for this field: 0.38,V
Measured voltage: 20,V
